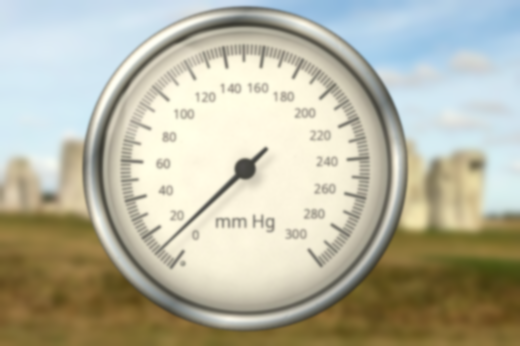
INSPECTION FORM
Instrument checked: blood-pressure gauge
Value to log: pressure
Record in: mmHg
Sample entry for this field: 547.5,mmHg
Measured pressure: 10,mmHg
